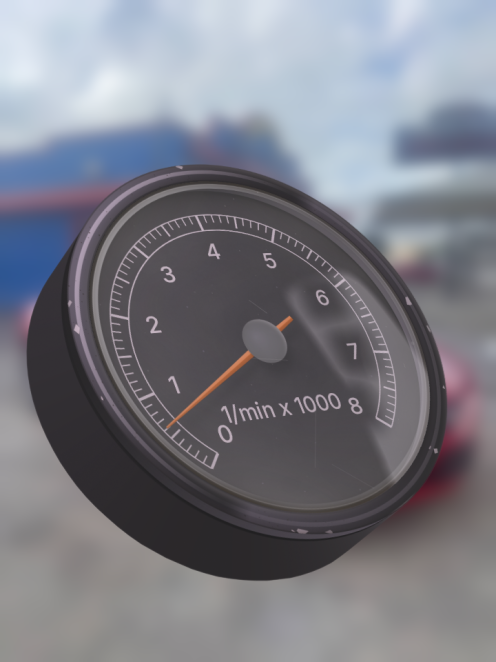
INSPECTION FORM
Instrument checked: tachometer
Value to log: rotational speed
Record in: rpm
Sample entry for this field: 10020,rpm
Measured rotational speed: 600,rpm
